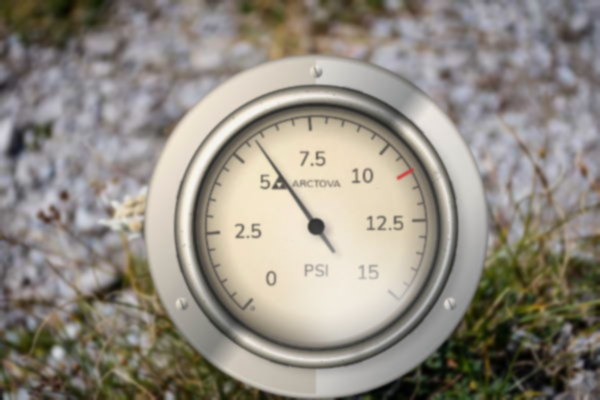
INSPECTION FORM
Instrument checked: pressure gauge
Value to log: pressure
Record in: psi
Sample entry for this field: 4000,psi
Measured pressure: 5.75,psi
